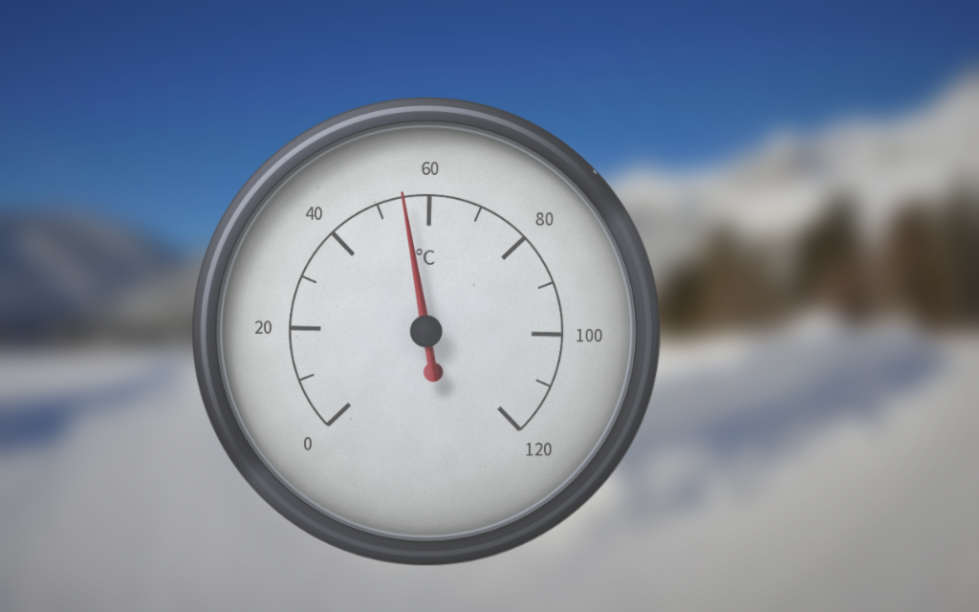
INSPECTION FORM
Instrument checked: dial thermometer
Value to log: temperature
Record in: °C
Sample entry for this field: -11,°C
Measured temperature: 55,°C
